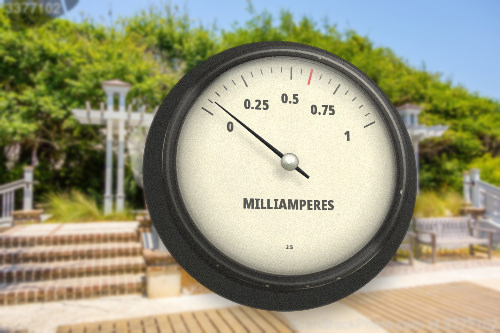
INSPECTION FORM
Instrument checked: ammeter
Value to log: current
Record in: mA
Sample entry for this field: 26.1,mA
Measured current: 0.05,mA
